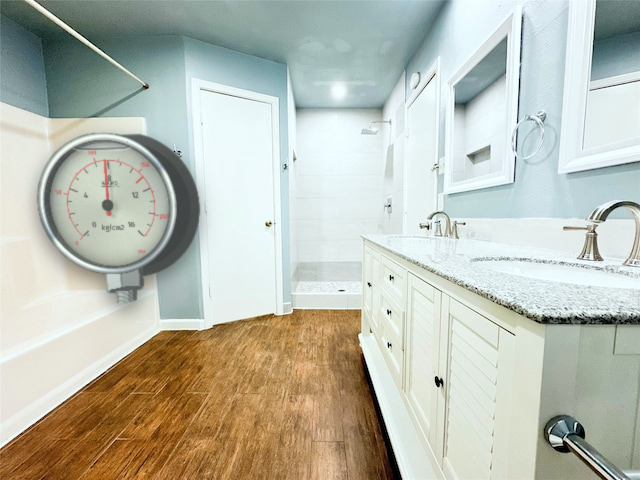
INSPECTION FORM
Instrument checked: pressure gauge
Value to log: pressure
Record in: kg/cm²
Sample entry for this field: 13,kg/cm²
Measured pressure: 8,kg/cm²
